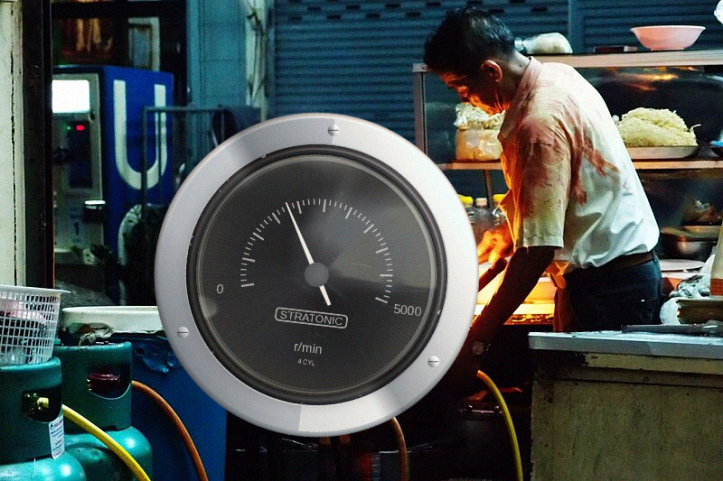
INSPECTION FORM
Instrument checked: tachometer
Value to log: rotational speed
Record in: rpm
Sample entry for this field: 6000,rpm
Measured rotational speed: 1800,rpm
